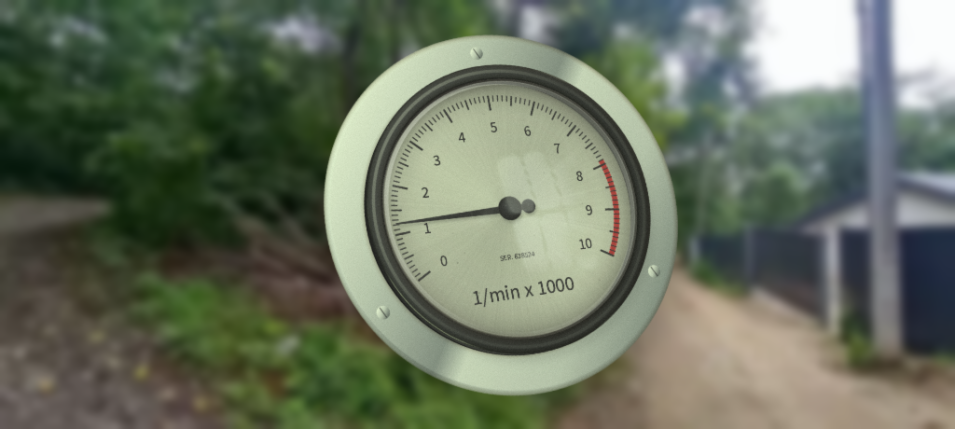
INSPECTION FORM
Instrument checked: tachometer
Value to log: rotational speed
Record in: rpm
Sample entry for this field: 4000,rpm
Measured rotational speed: 1200,rpm
